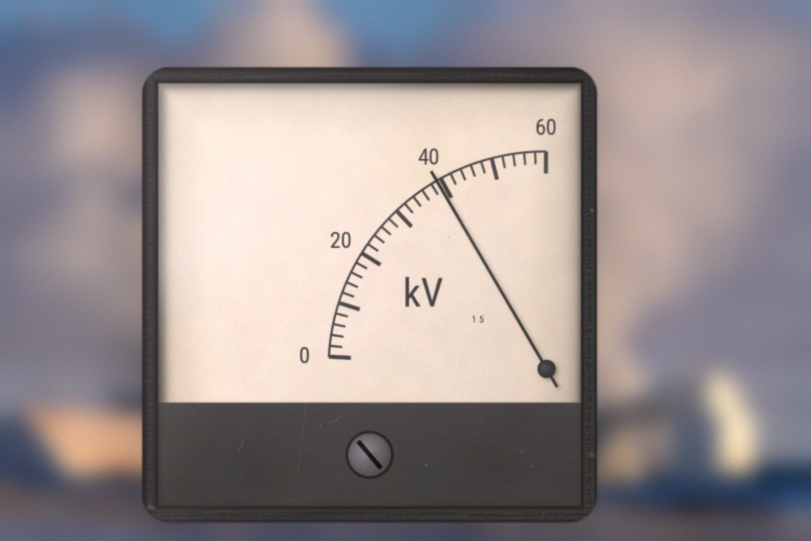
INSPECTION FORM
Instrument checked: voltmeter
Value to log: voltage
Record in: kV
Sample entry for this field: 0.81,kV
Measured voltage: 39,kV
